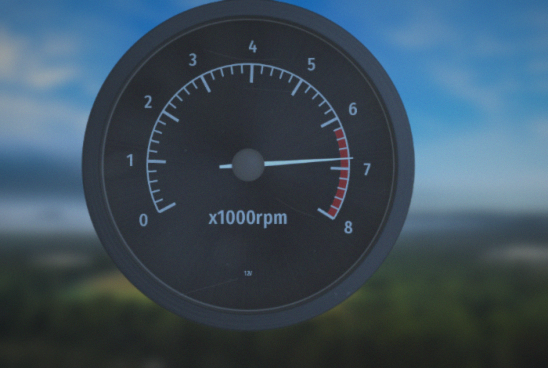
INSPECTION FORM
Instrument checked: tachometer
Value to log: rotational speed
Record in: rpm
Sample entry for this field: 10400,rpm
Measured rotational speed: 6800,rpm
